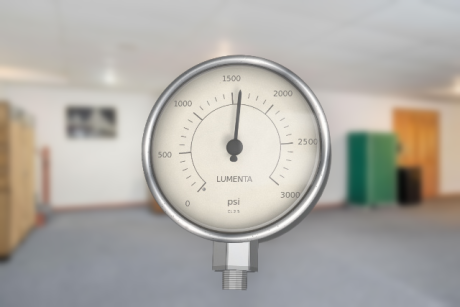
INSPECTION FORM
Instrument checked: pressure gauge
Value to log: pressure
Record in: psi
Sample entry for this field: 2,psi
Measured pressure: 1600,psi
